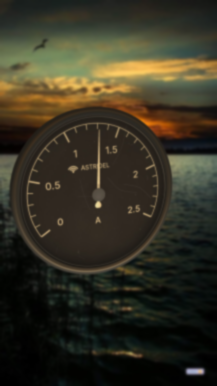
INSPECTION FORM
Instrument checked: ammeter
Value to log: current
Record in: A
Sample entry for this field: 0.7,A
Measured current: 1.3,A
